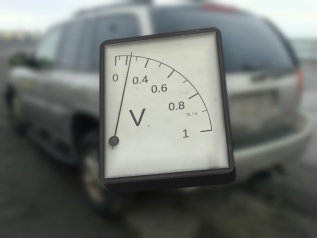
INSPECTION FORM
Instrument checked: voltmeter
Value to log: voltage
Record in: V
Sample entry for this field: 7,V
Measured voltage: 0.25,V
